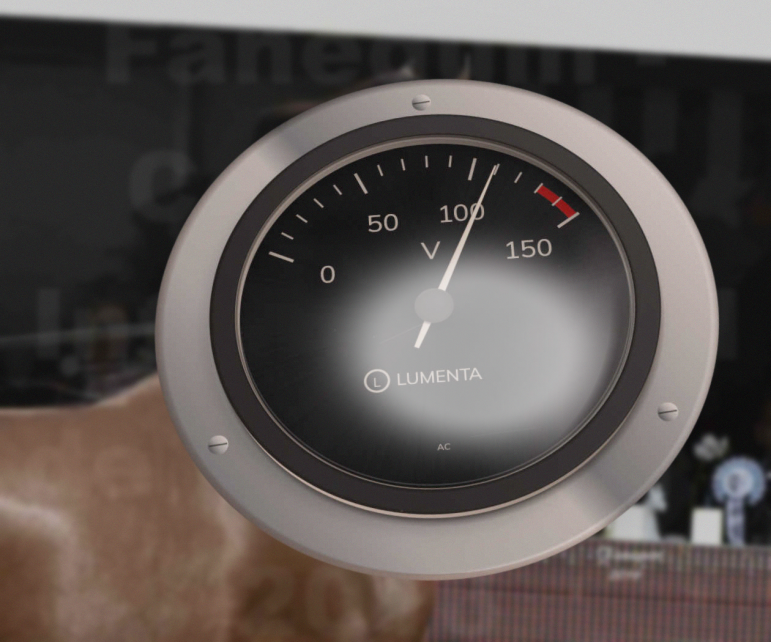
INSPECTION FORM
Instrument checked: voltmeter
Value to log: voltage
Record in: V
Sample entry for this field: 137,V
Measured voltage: 110,V
